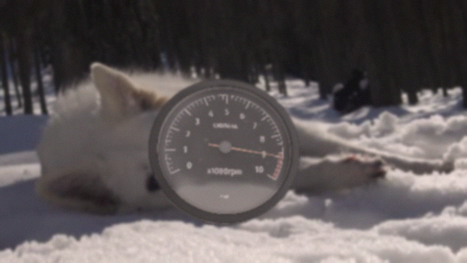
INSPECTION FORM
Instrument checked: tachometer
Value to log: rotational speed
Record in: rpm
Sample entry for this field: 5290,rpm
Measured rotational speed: 9000,rpm
